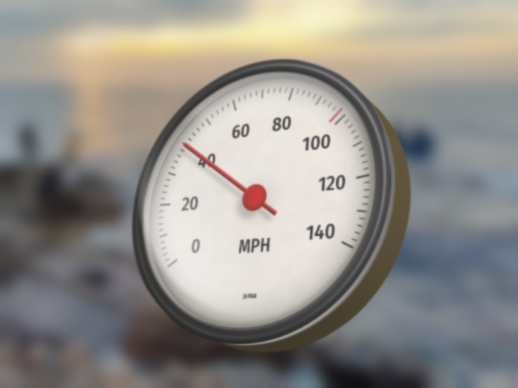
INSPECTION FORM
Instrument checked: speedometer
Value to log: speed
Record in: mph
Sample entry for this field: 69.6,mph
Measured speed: 40,mph
